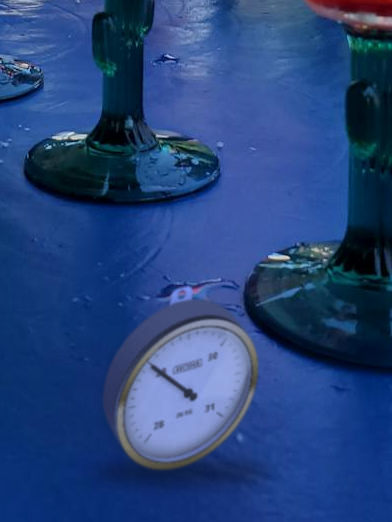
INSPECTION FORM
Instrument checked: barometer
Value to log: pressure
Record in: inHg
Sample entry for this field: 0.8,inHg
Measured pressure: 29,inHg
